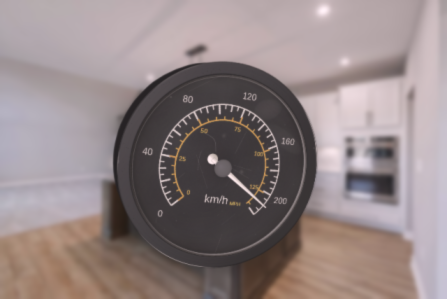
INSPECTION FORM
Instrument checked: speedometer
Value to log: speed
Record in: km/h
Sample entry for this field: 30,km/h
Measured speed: 210,km/h
